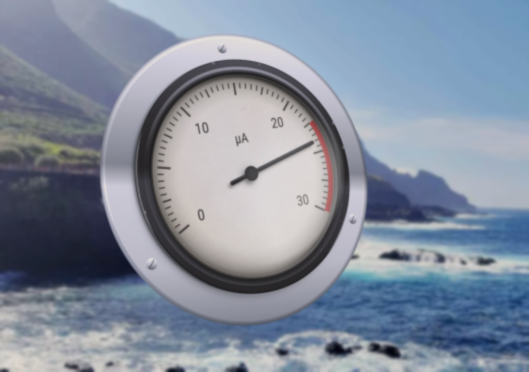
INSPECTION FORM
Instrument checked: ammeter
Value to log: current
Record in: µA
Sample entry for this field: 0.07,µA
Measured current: 24,µA
